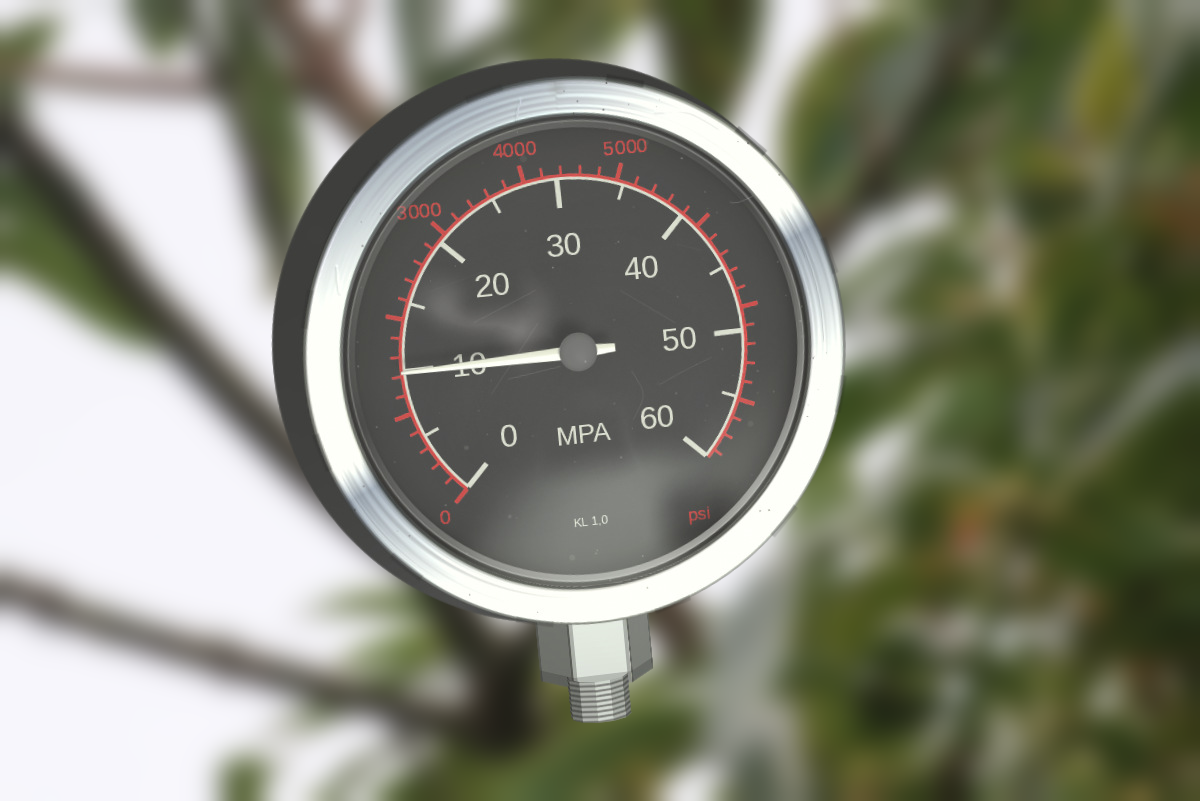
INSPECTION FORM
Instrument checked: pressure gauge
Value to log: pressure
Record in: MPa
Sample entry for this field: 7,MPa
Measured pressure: 10,MPa
